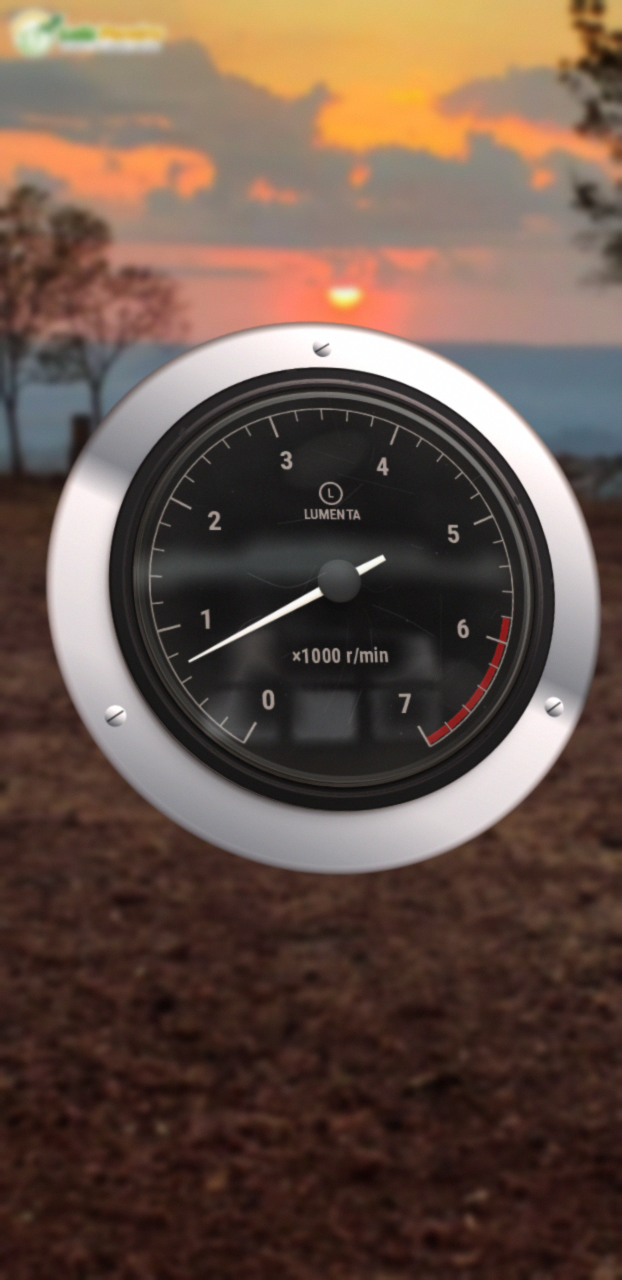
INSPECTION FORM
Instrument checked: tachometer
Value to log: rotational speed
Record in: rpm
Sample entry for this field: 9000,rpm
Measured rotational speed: 700,rpm
